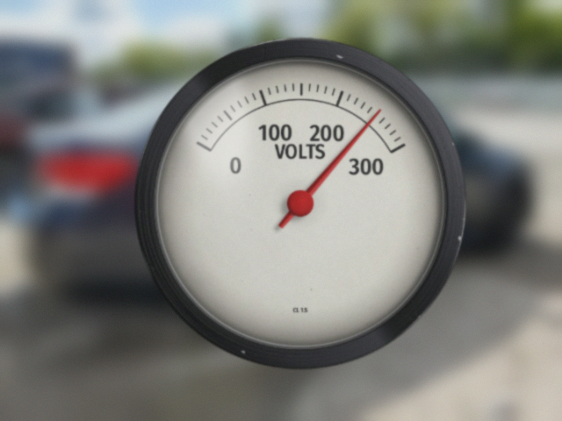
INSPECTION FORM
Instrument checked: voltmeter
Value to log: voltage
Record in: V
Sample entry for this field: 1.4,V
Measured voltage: 250,V
